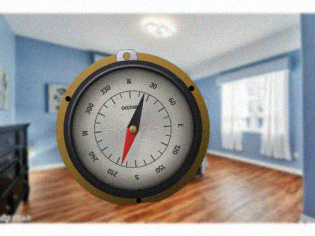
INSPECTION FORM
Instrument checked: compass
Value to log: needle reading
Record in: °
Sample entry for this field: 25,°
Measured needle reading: 202.5,°
